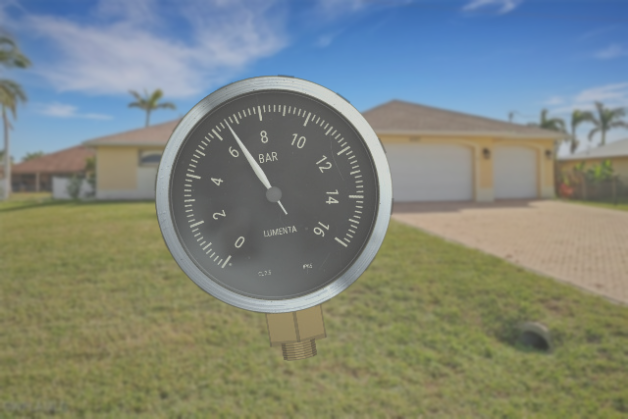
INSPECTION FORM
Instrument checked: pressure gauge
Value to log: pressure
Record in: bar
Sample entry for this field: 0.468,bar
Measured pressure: 6.6,bar
